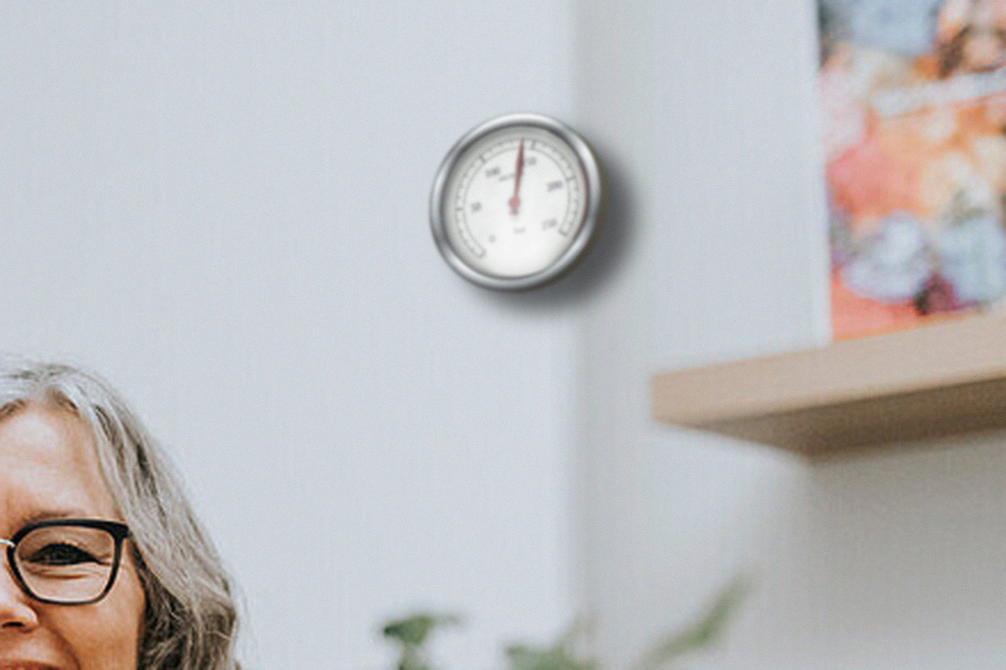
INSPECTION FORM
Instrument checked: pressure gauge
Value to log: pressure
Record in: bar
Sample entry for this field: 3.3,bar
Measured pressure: 140,bar
